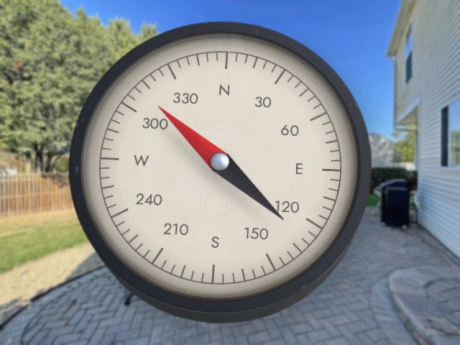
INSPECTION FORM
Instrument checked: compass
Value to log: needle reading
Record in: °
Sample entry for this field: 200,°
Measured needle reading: 310,°
